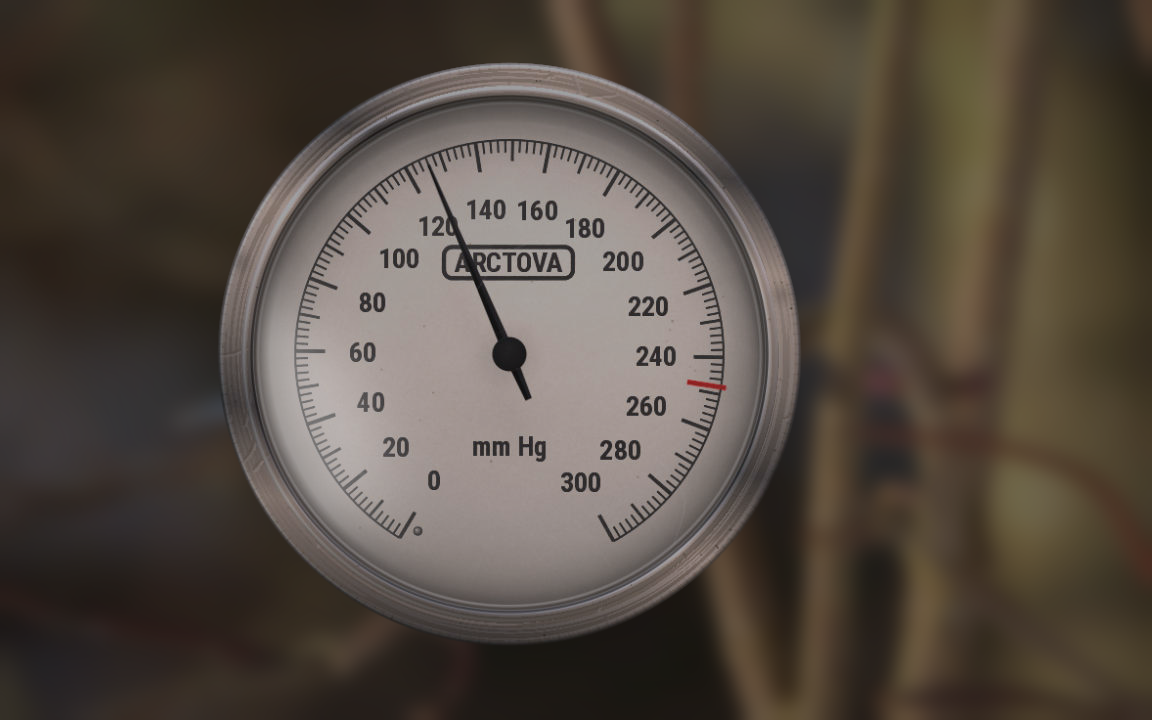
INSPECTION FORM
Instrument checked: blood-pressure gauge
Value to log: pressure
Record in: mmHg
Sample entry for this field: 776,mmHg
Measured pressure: 126,mmHg
